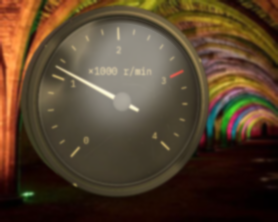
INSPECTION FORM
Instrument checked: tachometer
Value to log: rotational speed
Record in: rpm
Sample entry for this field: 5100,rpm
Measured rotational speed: 1100,rpm
